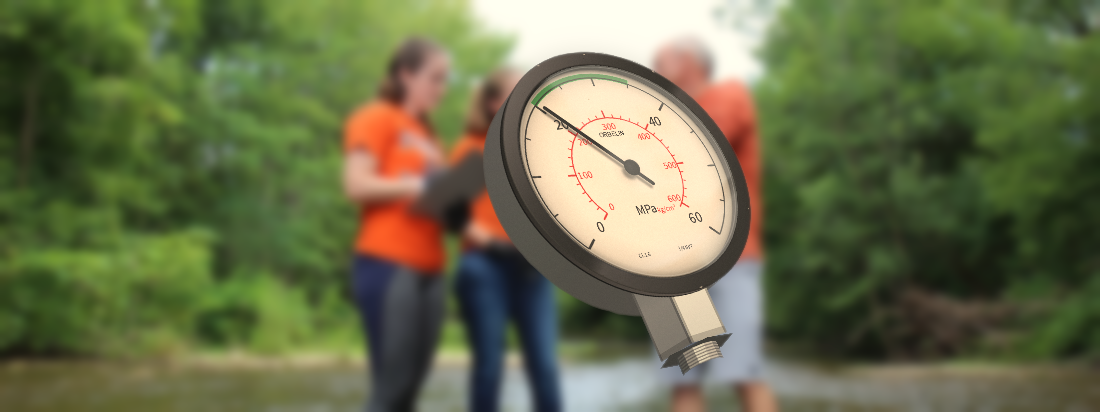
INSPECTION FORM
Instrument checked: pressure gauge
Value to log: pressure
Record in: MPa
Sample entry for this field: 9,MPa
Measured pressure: 20,MPa
